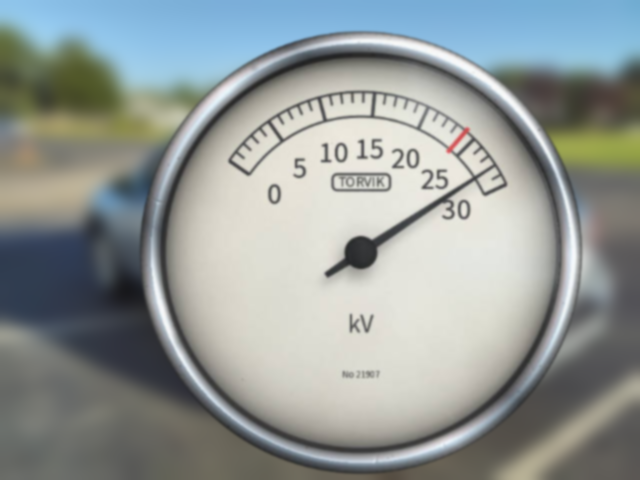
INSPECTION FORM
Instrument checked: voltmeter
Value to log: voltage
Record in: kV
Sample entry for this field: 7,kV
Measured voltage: 28,kV
